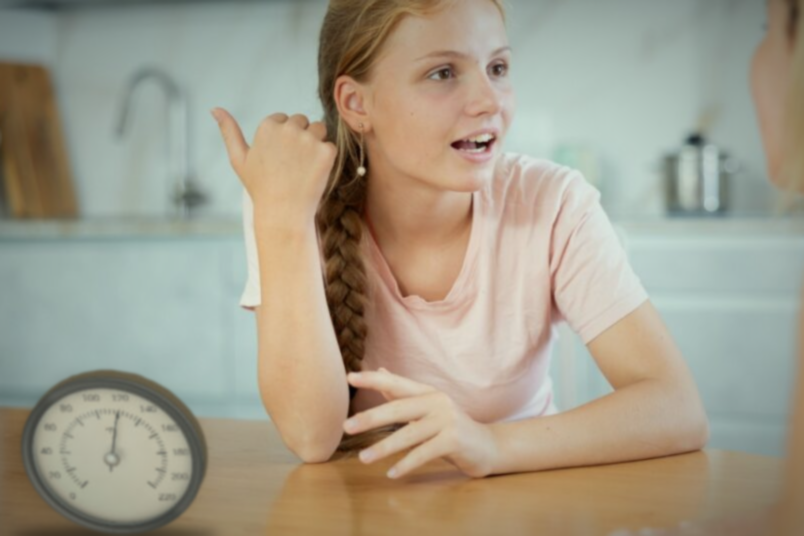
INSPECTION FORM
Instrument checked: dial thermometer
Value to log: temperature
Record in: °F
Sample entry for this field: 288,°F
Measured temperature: 120,°F
